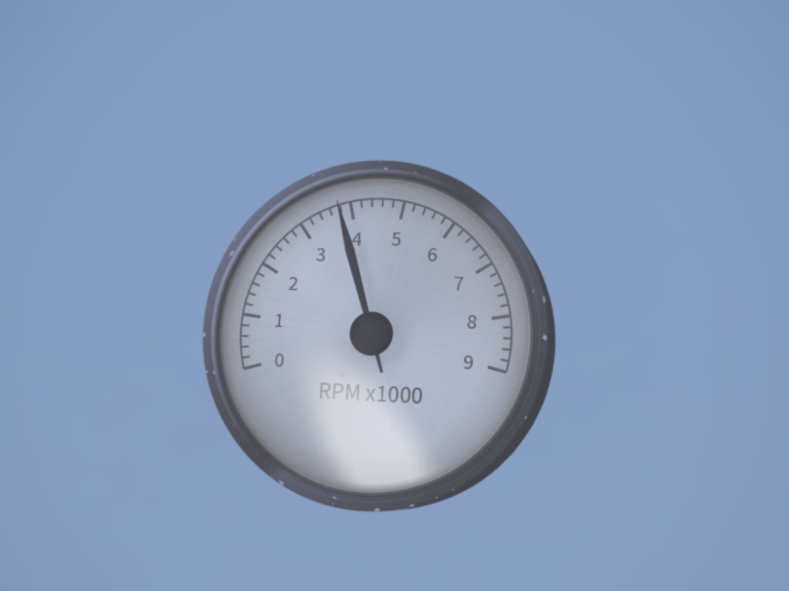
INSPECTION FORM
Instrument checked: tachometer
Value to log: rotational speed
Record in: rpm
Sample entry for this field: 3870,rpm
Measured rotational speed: 3800,rpm
